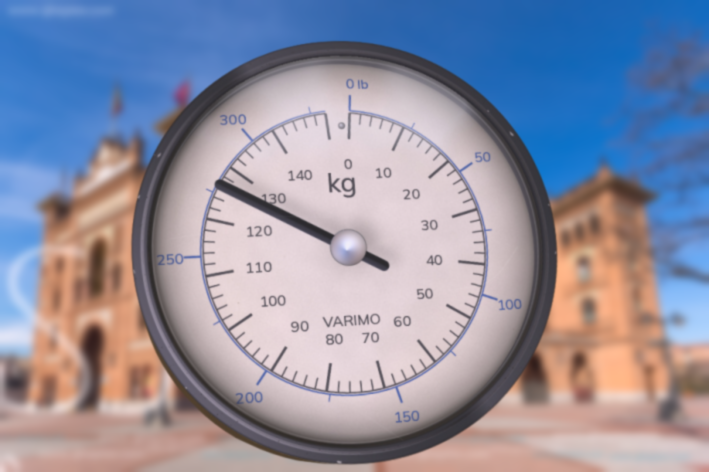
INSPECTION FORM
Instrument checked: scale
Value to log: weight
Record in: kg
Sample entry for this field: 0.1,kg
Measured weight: 126,kg
